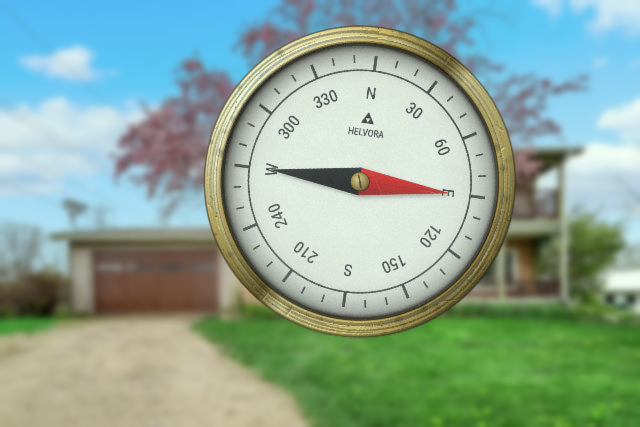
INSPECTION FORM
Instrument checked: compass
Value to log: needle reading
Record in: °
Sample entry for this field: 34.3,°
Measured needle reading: 90,°
